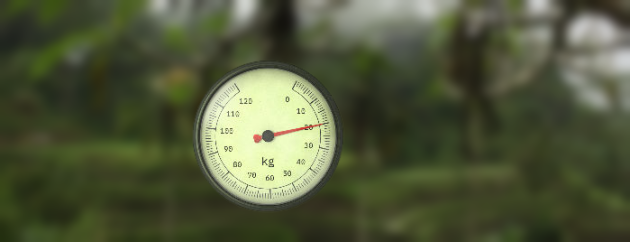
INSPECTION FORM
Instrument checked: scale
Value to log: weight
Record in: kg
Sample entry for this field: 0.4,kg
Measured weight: 20,kg
